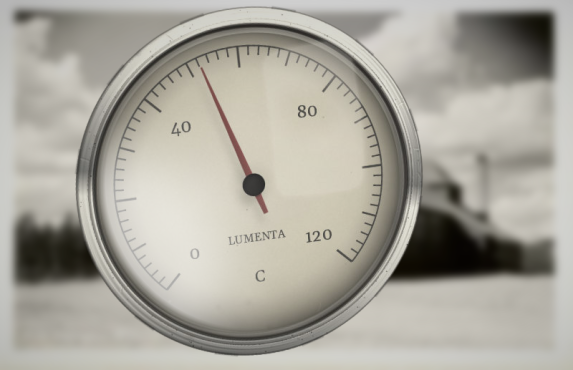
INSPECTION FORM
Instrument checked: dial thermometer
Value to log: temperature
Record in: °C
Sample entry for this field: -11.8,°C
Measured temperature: 52,°C
